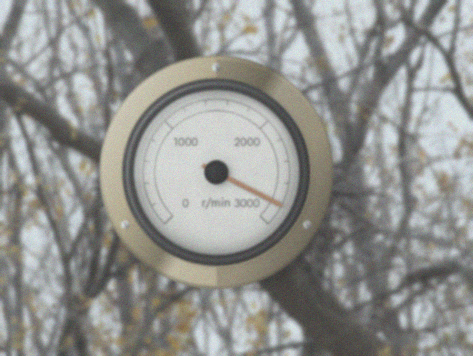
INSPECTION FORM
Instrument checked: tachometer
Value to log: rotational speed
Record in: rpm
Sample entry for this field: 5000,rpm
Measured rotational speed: 2800,rpm
